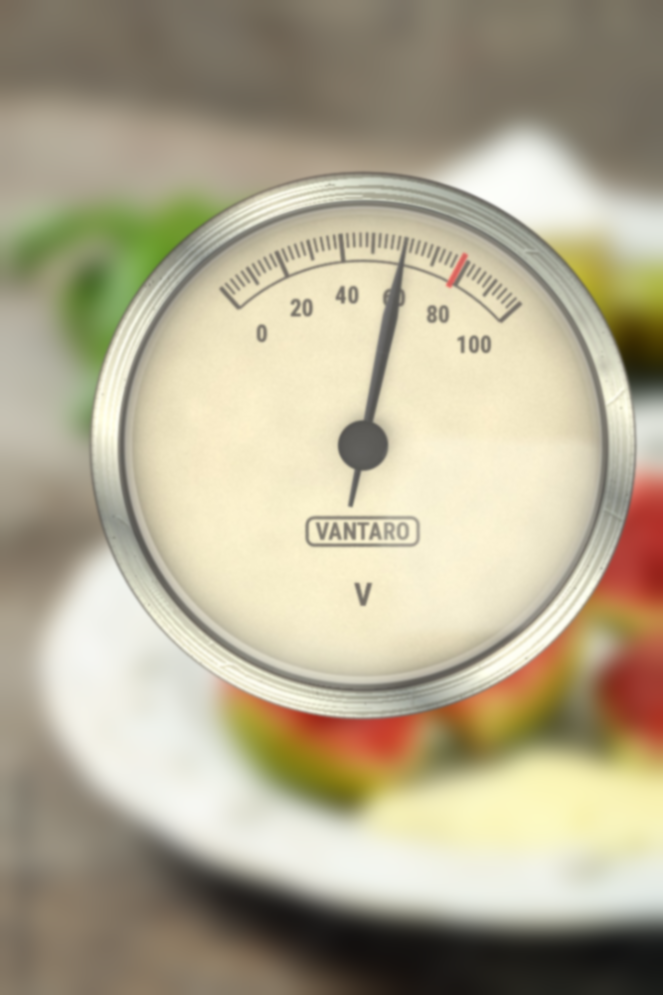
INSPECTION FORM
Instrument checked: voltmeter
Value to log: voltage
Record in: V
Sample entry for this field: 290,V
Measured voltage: 60,V
